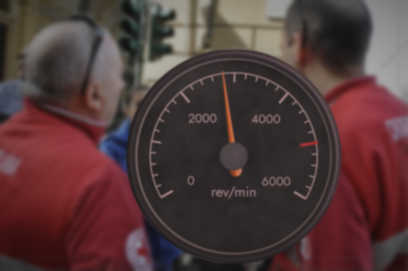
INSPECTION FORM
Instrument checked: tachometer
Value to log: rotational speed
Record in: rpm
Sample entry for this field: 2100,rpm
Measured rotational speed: 2800,rpm
